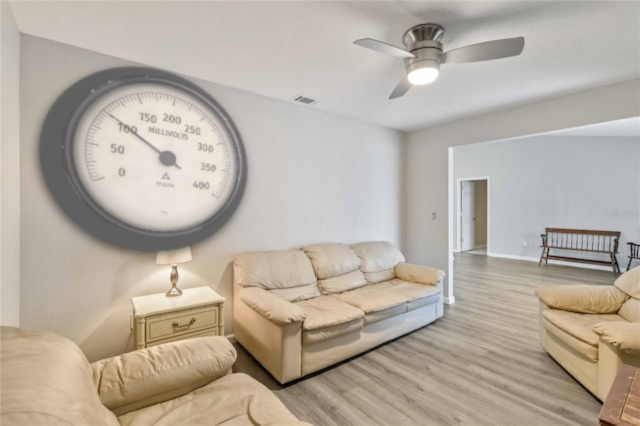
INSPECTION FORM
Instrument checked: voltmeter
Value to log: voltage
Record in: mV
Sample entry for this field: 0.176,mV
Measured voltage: 100,mV
